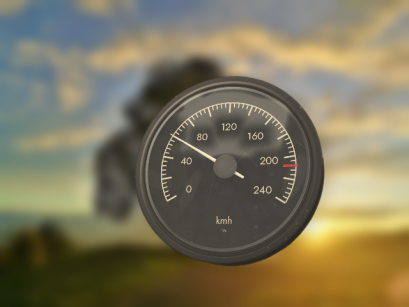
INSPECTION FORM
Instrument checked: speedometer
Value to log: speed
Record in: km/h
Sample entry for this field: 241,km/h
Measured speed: 60,km/h
